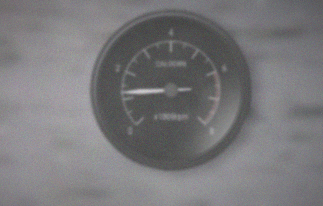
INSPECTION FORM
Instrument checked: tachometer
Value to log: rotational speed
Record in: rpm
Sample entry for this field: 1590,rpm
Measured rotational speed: 1250,rpm
